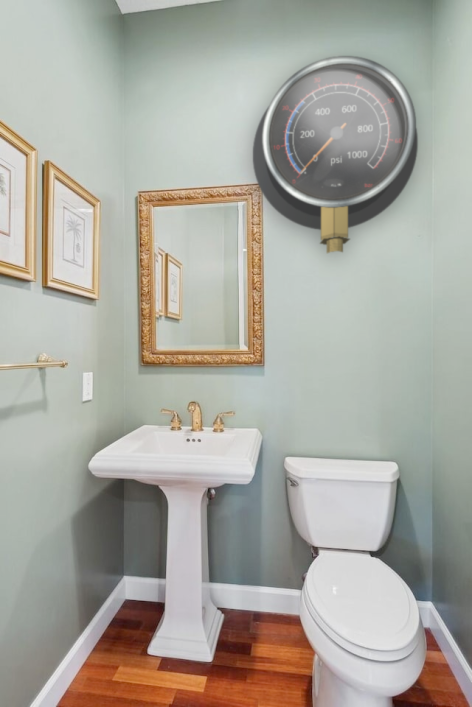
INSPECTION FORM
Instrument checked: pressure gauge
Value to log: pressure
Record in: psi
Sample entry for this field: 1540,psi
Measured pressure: 0,psi
